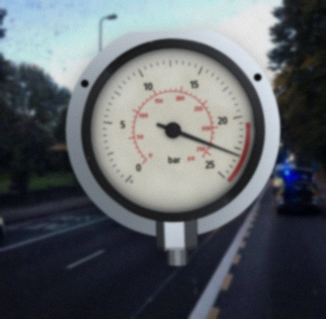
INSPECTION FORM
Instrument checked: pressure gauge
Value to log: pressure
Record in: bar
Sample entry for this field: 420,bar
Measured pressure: 23,bar
